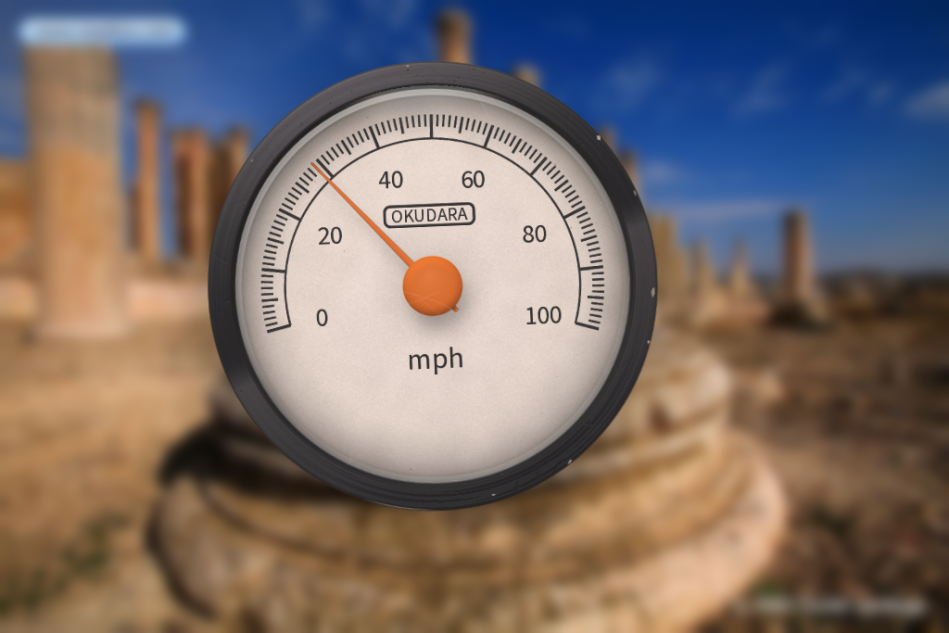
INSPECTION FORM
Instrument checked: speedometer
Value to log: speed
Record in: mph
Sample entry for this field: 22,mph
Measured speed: 29,mph
